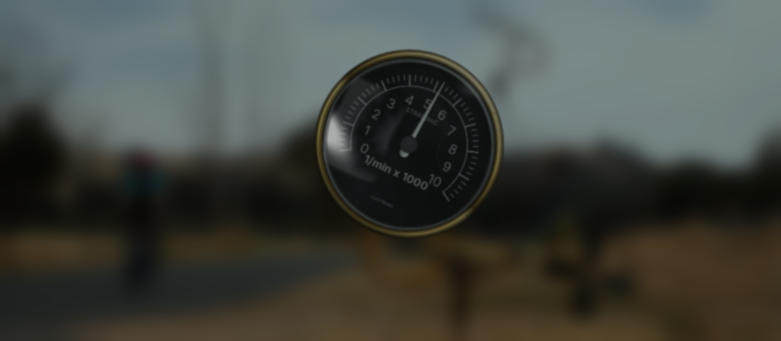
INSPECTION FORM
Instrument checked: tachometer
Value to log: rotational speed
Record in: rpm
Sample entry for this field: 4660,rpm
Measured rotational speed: 5200,rpm
